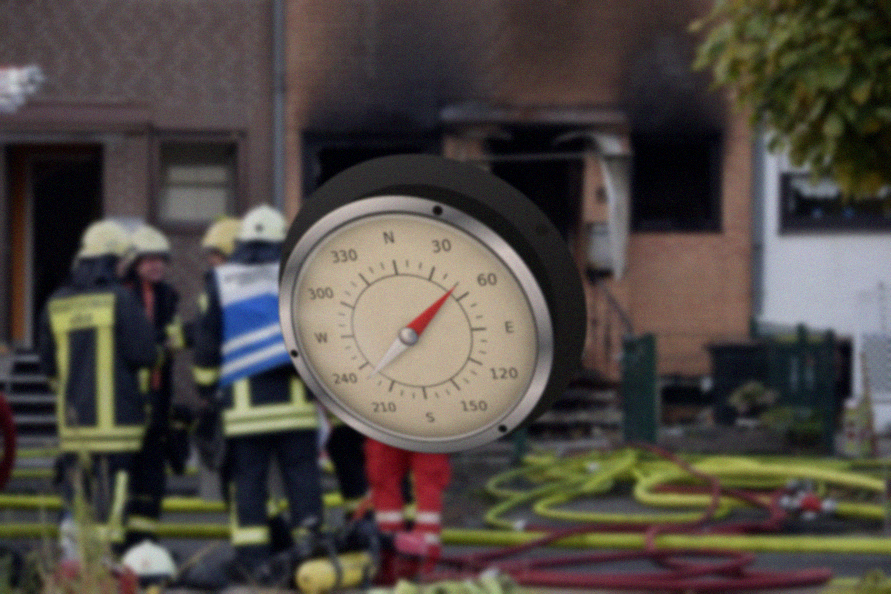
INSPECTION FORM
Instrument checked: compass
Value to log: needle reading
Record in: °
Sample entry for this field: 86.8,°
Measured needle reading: 50,°
